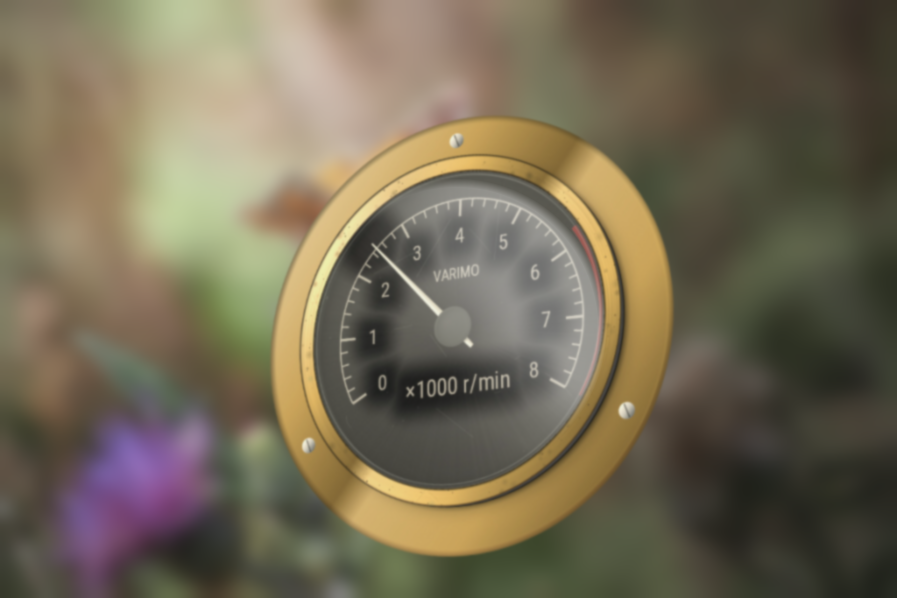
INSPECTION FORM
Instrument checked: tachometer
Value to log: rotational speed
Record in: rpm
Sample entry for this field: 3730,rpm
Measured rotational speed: 2500,rpm
